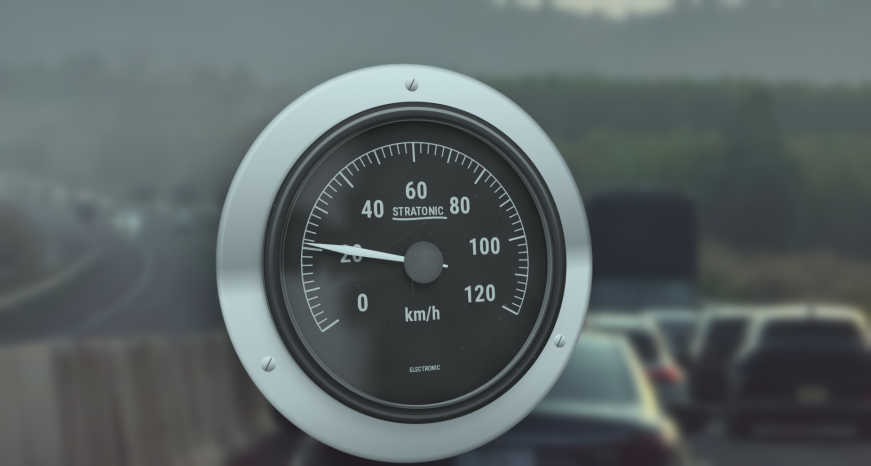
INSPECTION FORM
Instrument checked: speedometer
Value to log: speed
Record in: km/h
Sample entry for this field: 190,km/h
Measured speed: 21,km/h
